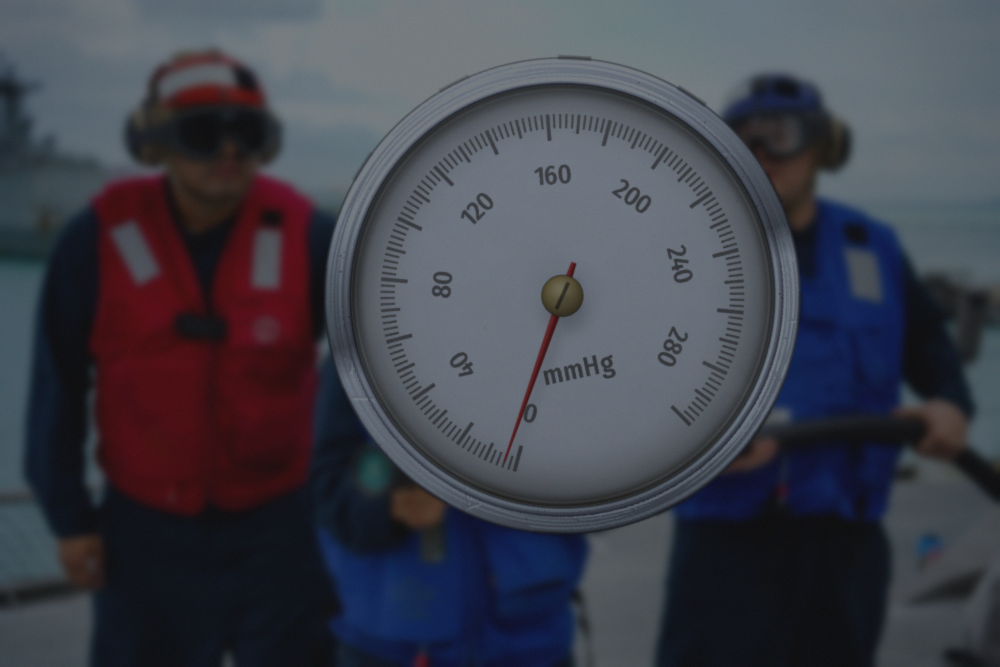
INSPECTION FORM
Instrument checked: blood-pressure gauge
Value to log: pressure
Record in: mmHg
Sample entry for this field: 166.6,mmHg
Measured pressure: 4,mmHg
